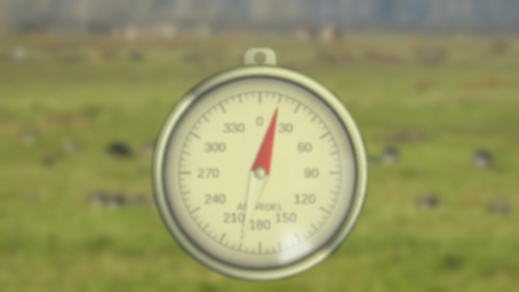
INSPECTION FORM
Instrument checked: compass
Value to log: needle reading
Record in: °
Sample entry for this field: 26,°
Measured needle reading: 15,°
